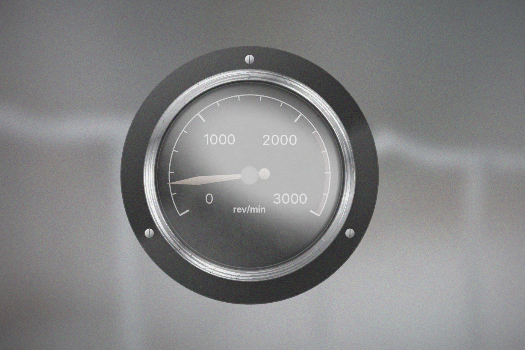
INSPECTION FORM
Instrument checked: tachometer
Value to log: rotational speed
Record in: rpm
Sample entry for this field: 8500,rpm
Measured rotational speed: 300,rpm
